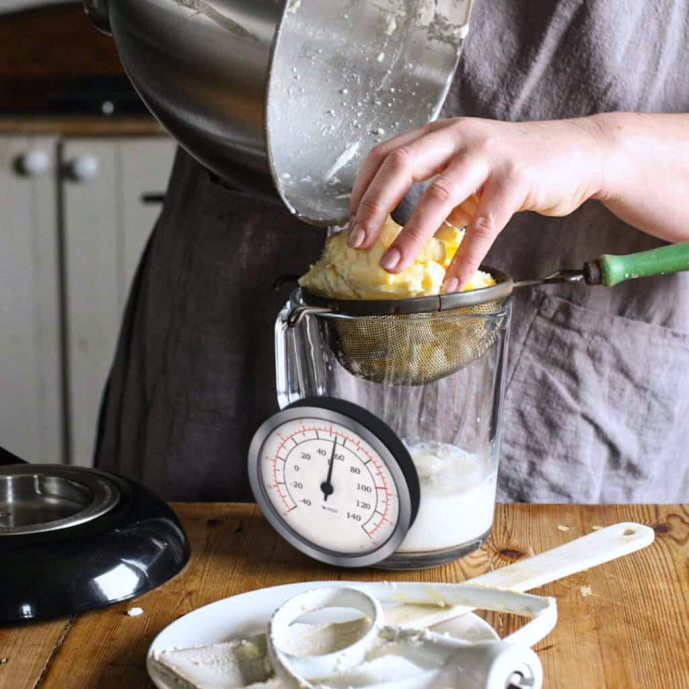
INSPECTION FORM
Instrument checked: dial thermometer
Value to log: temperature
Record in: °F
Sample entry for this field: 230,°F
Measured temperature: 55,°F
